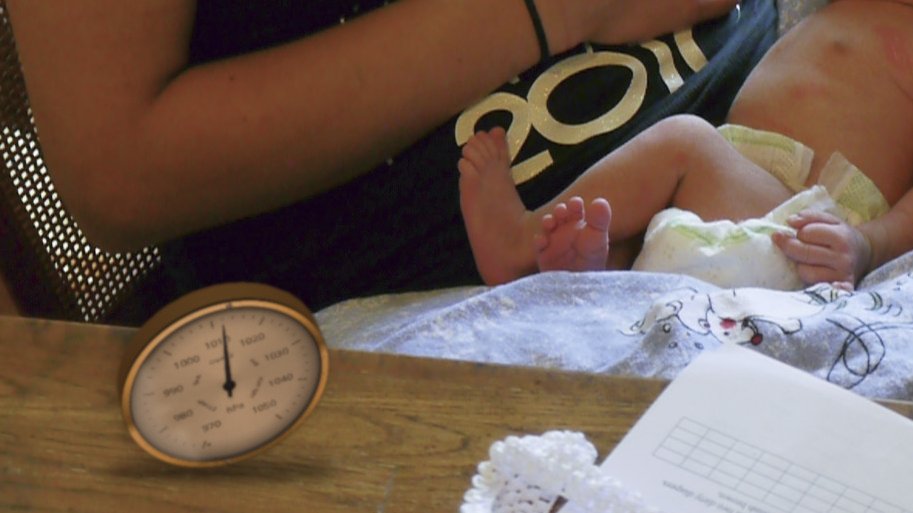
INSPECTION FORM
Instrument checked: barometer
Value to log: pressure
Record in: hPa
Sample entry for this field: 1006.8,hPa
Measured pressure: 1012,hPa
